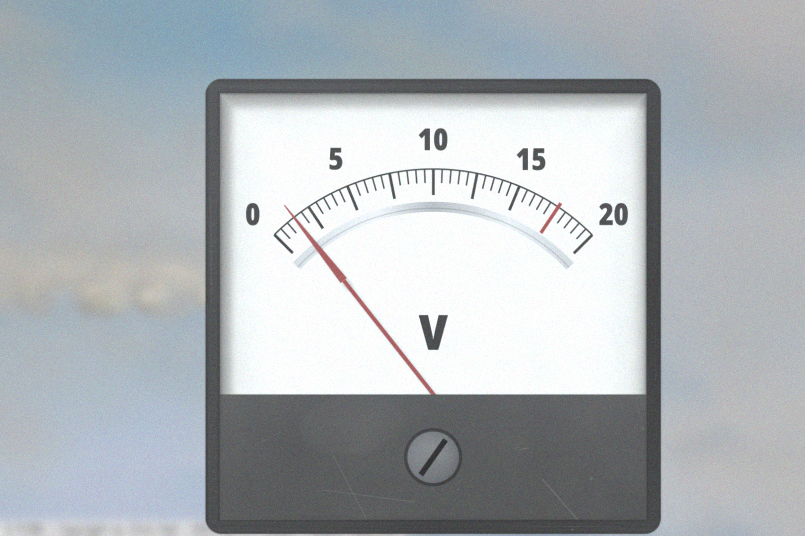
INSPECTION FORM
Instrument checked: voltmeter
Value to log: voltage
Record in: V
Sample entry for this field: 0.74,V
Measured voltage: 1.5,V
